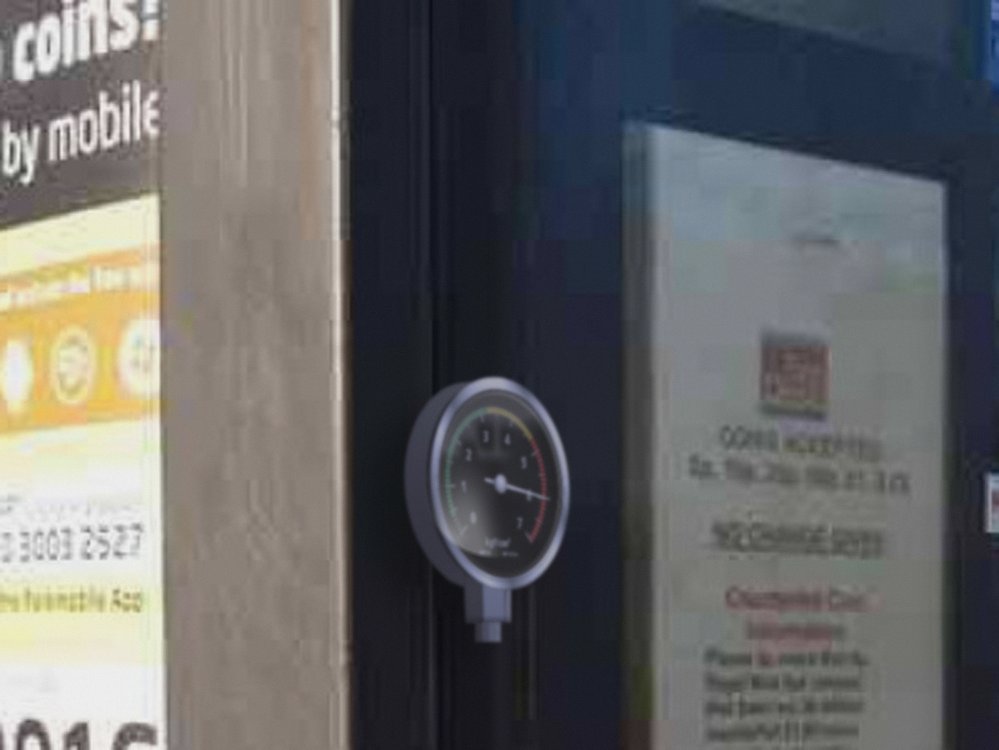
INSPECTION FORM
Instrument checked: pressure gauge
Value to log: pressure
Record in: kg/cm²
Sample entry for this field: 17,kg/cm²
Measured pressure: 6,kg/cm²
